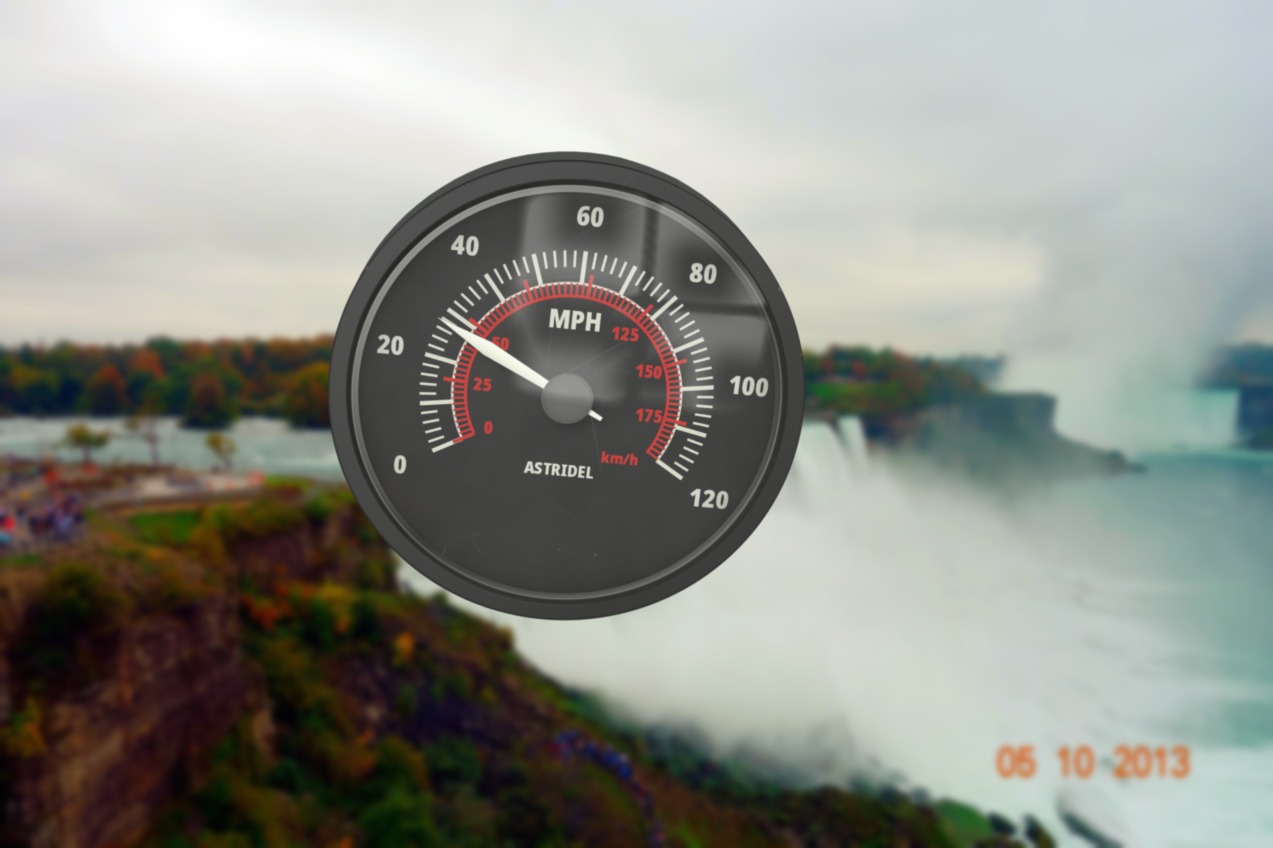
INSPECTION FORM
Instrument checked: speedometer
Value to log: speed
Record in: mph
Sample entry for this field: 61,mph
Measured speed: 28,mph
